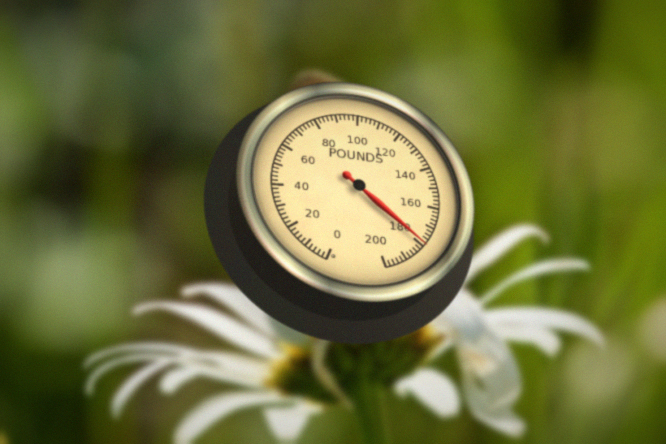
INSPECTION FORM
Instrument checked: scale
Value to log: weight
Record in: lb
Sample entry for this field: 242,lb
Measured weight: 180,lb
